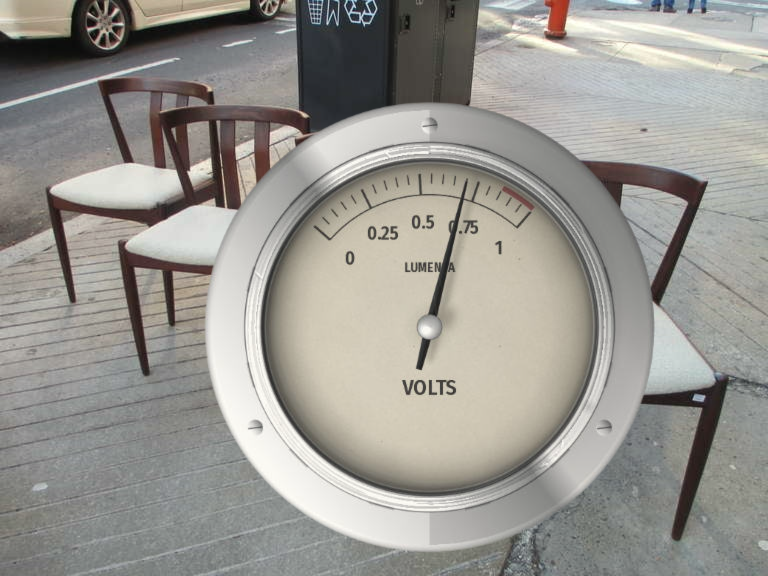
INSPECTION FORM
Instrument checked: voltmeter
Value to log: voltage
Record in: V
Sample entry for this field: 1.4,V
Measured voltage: 0.7,V
